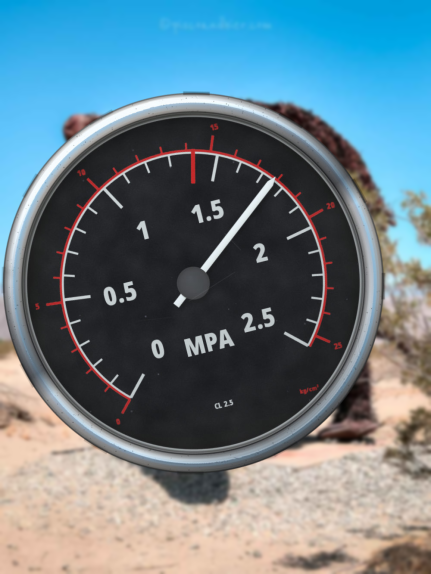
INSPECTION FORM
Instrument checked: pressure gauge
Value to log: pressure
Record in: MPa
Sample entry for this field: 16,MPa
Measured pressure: 1.75,MPa
